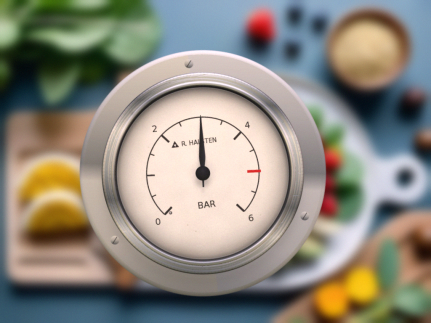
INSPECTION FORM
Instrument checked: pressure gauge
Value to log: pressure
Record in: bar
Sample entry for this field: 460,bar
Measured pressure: 3,bar
